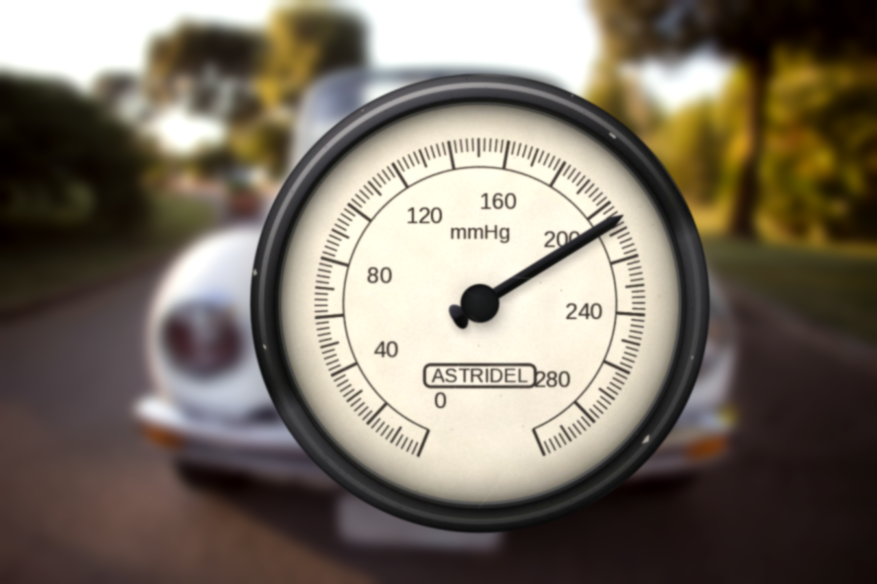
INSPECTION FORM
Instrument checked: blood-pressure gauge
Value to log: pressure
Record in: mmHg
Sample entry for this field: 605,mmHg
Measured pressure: 206,mmHg
